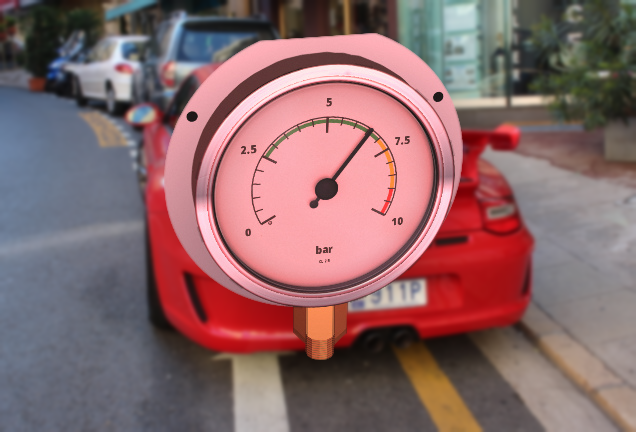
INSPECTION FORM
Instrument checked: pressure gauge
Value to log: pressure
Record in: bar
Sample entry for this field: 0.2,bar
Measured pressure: 6.5,bar
